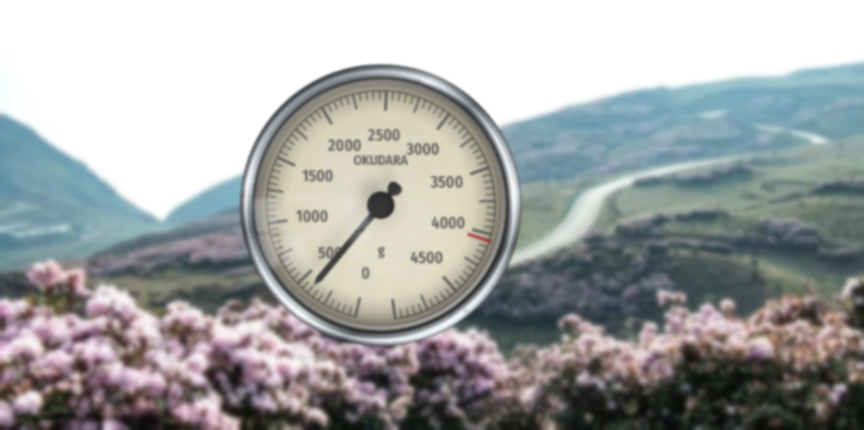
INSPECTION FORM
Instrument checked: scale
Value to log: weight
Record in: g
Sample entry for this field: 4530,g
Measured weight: 400,g
